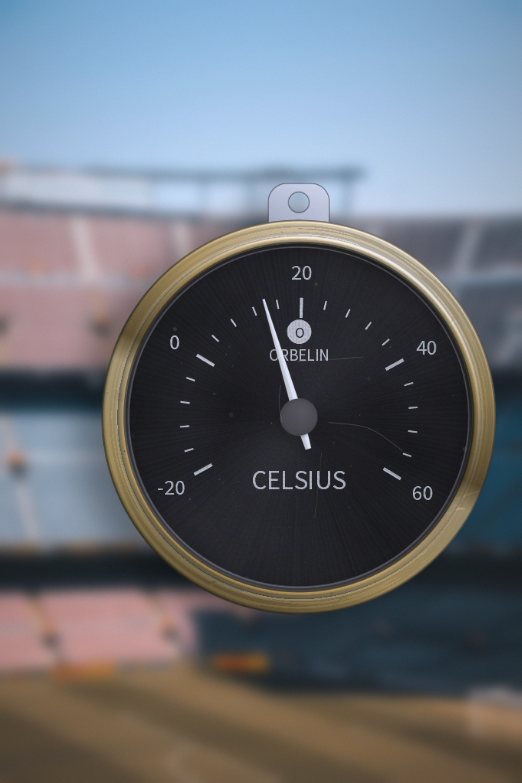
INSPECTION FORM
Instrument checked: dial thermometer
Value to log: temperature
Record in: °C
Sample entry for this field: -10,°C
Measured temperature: 14,°C
